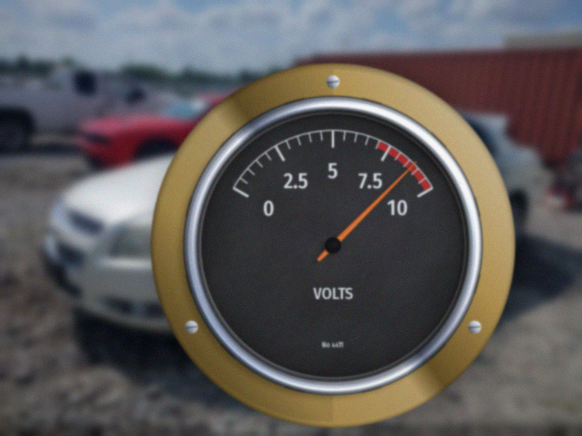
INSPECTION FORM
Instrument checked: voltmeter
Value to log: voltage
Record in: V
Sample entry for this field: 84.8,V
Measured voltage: 8.75,V
